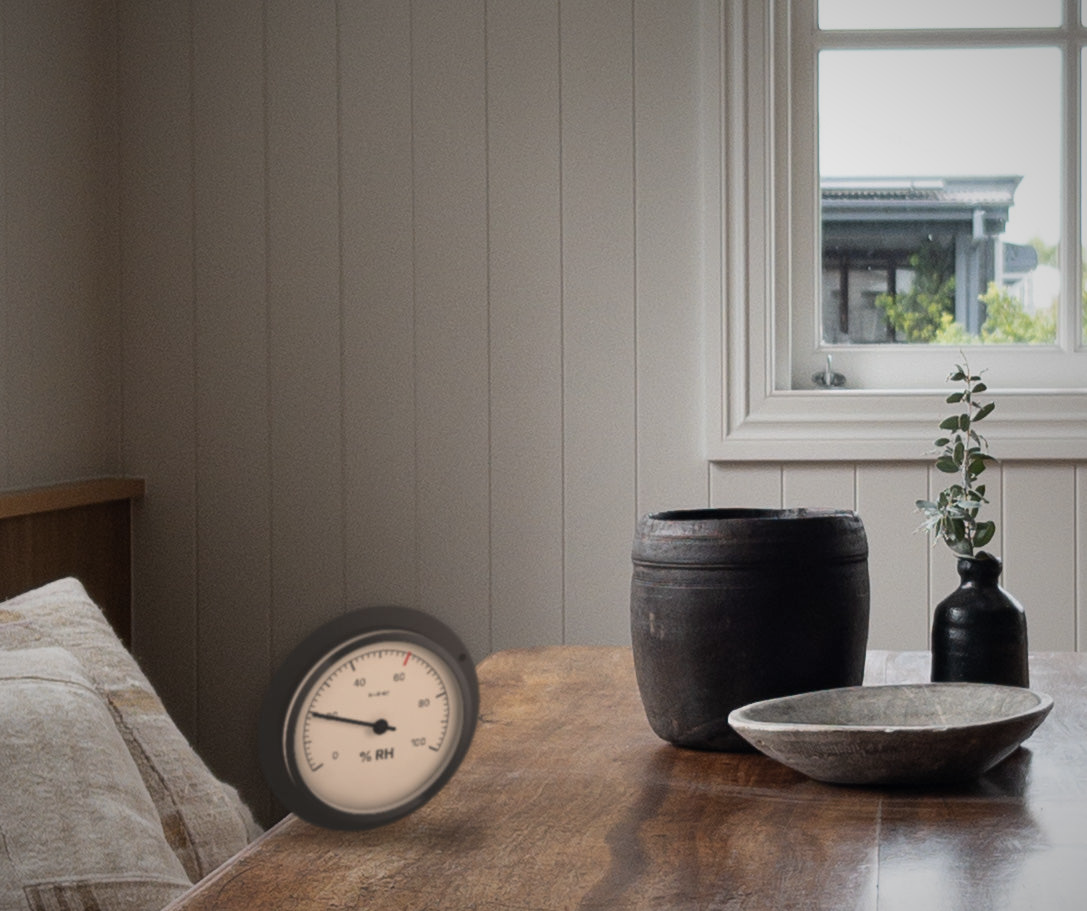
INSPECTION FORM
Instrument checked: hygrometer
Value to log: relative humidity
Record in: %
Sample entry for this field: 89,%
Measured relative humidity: 20,%
